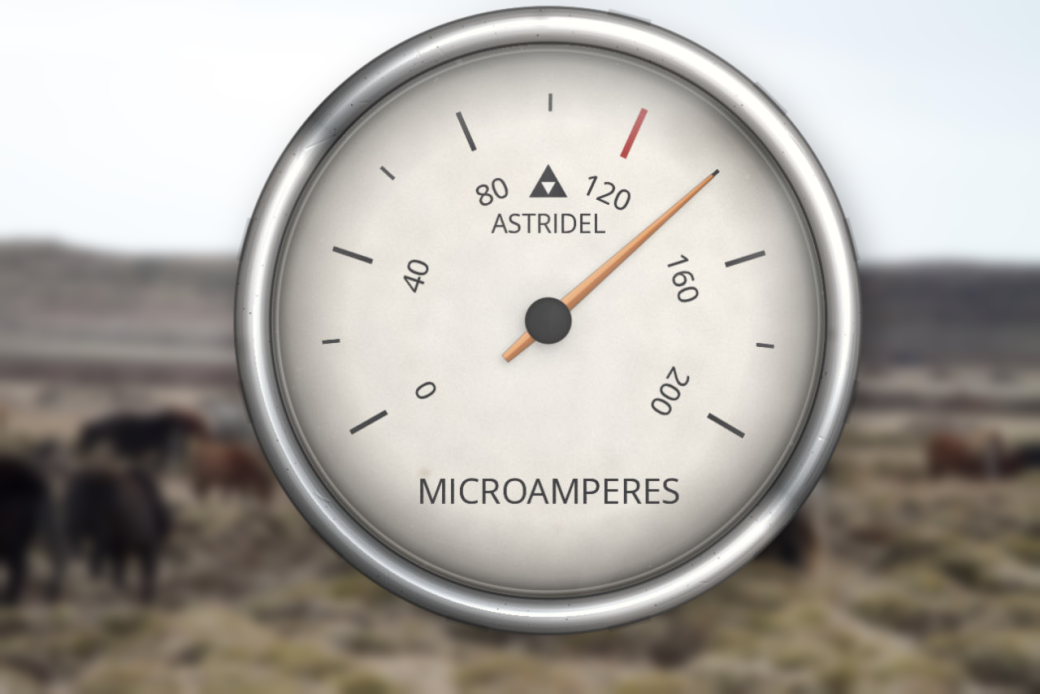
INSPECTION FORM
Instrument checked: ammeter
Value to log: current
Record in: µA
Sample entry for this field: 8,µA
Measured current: 140,µA
